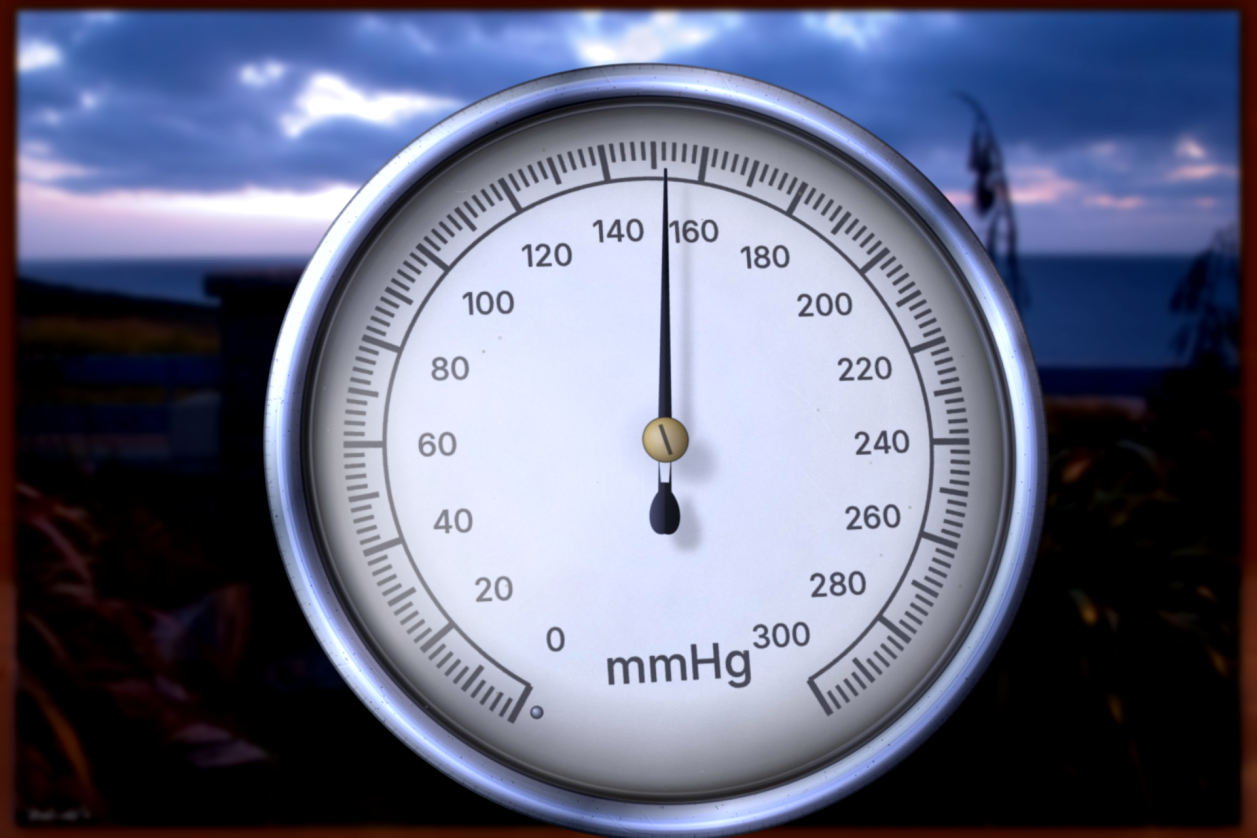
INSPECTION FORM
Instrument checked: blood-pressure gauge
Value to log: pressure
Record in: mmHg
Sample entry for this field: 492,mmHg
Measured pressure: 152,mmHg
